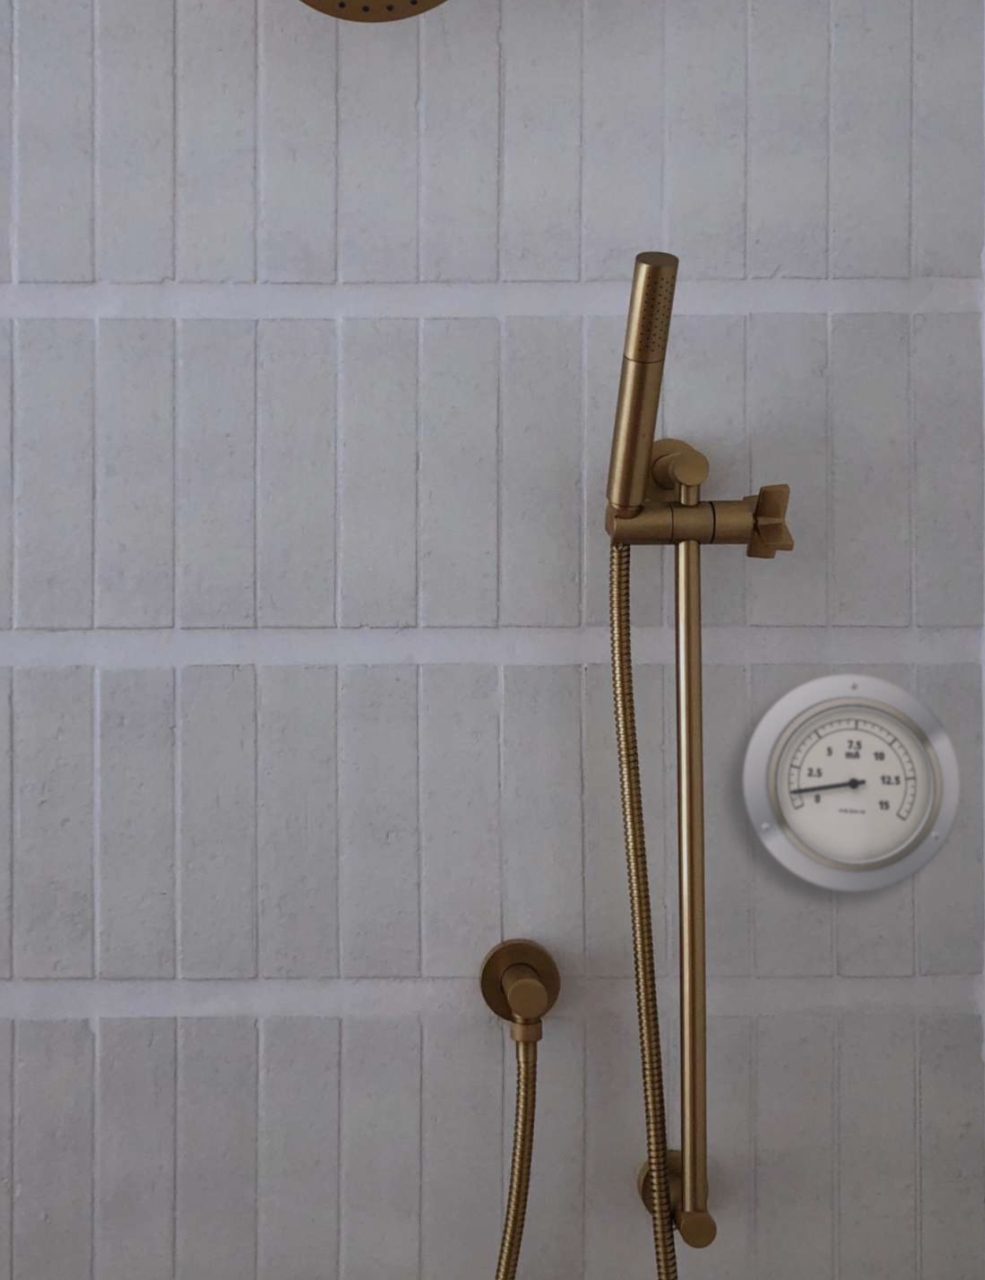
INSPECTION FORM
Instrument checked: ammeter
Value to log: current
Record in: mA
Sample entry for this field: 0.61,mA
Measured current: 1,mA
